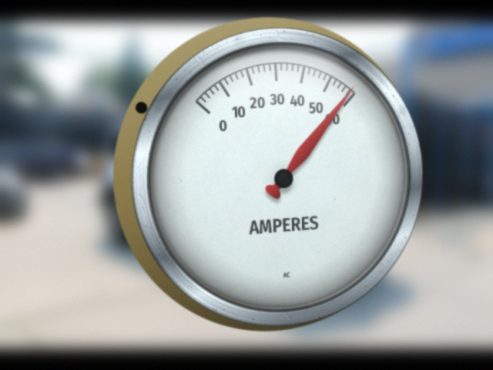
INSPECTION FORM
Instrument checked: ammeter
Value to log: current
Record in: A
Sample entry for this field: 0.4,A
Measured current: 58,A
